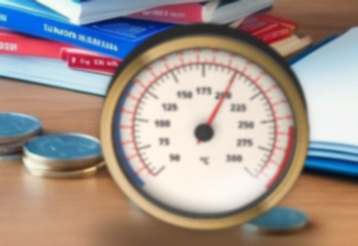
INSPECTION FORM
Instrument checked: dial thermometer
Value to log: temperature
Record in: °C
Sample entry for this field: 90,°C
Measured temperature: 200,°C
